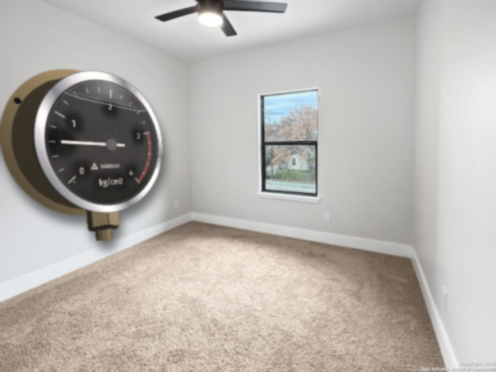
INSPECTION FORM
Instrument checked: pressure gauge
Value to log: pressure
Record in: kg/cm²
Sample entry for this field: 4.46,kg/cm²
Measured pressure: 0.6,kg/cm²
